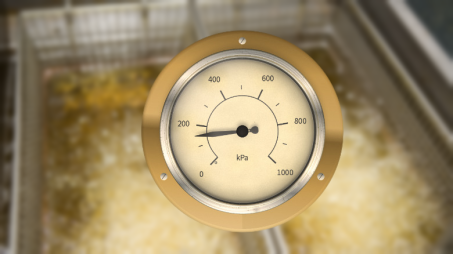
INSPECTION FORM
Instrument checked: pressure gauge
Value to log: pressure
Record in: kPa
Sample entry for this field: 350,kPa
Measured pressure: 150,kPa
